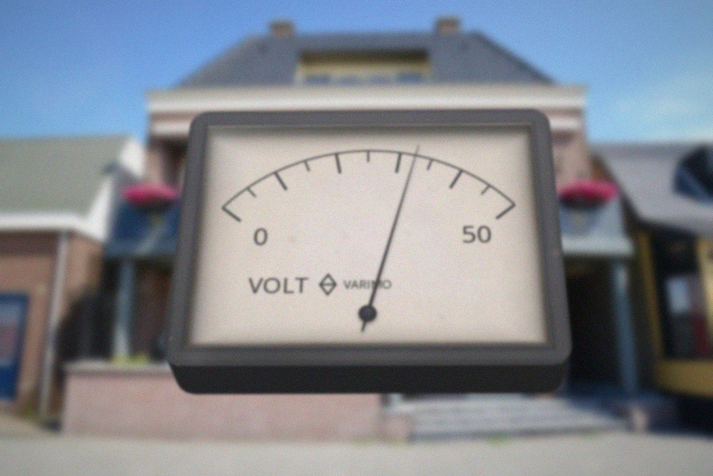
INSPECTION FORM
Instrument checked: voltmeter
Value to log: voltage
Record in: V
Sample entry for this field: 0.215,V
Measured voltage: 32.5,V
